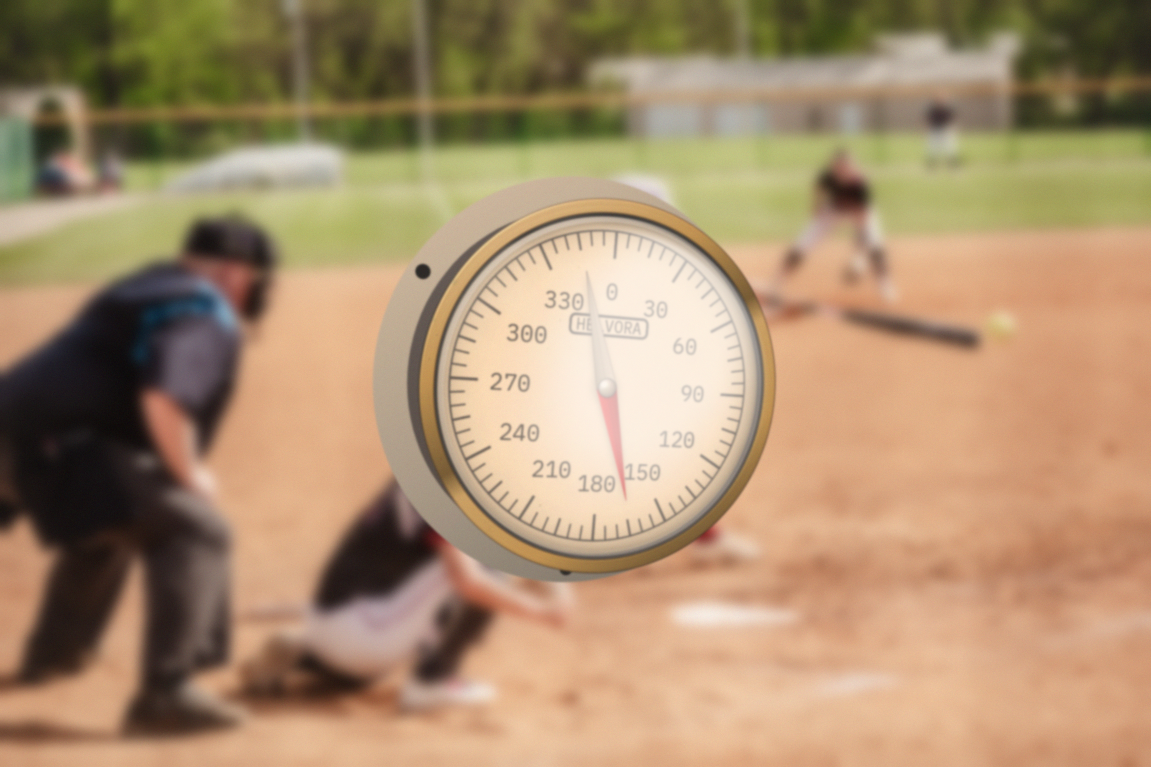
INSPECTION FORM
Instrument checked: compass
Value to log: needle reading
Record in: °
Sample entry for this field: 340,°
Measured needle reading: 165,°
